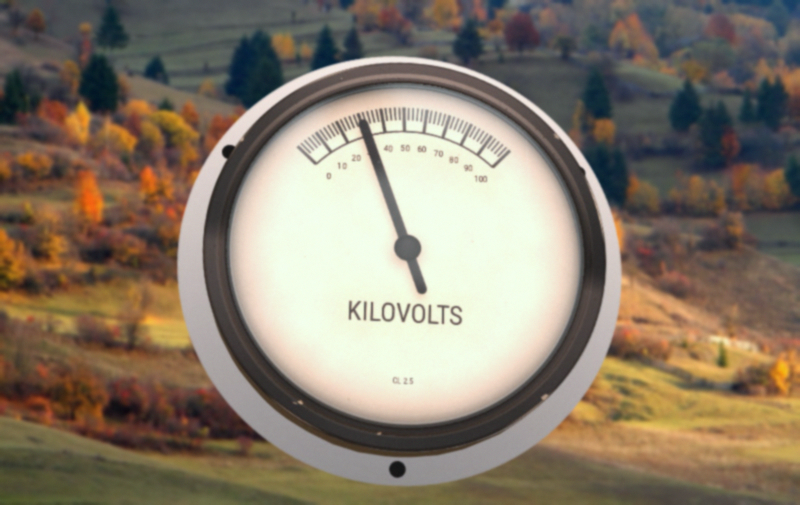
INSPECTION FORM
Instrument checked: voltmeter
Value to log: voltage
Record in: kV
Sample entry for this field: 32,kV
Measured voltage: 30,kV
